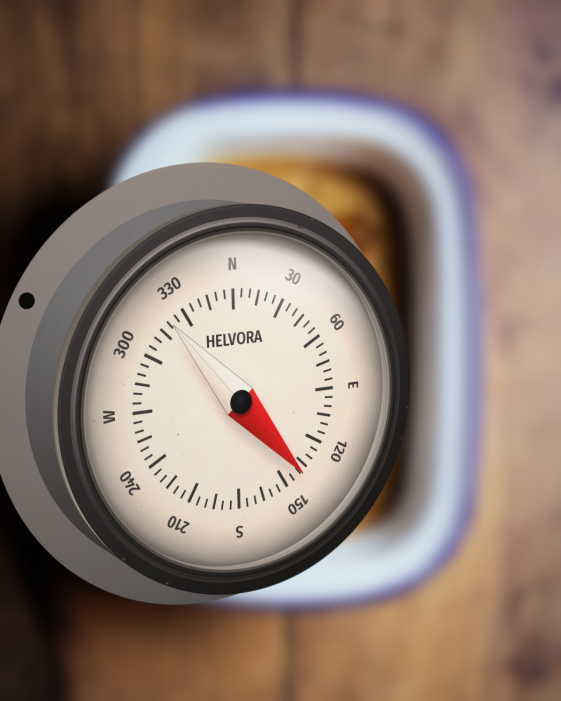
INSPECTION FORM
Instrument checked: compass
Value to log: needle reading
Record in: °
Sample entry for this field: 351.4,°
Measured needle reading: 140,°
